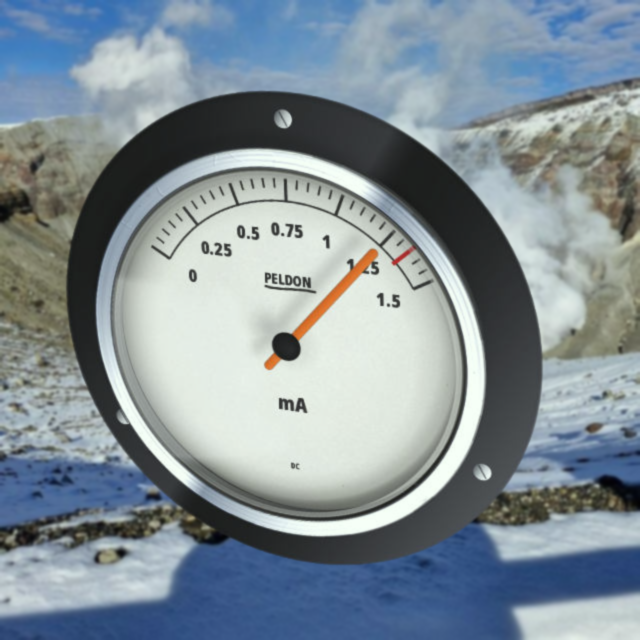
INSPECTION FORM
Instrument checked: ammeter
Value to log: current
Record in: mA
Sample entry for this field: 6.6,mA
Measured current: 1.25,mA
